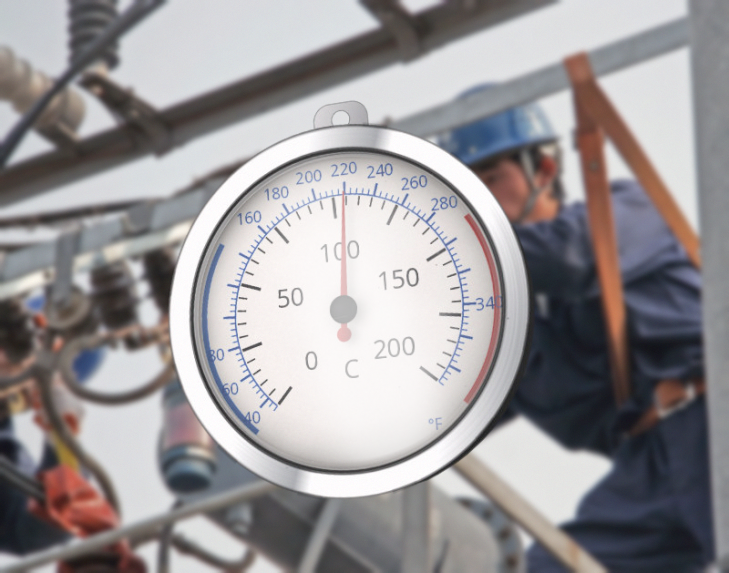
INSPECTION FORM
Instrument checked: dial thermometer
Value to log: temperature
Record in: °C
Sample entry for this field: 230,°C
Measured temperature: 105,°C
